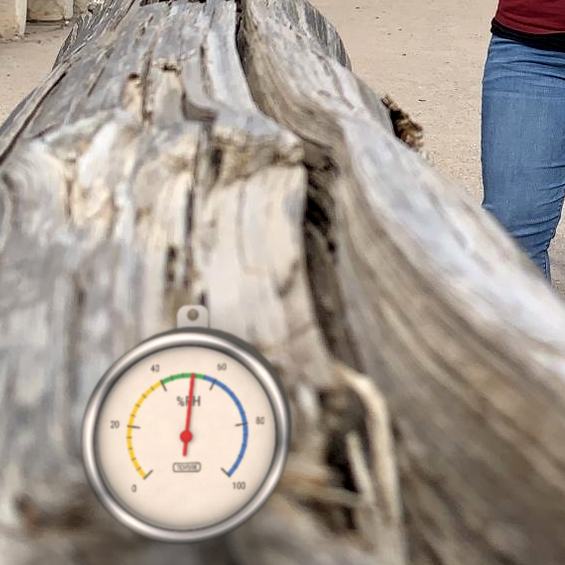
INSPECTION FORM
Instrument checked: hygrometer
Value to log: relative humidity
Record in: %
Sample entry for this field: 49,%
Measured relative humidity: 52,%
